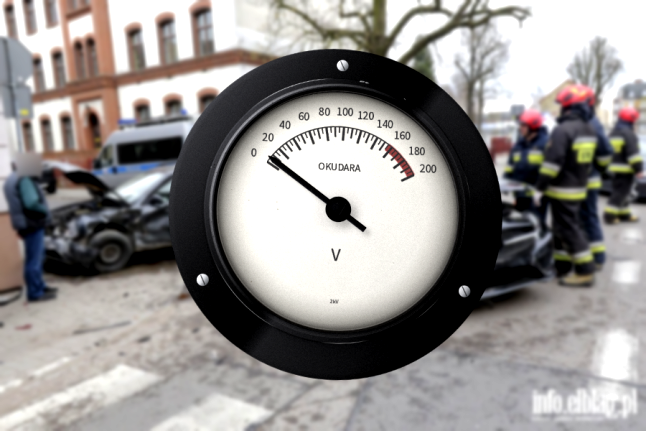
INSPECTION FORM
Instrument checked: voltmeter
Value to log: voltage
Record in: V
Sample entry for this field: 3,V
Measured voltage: 5,V
